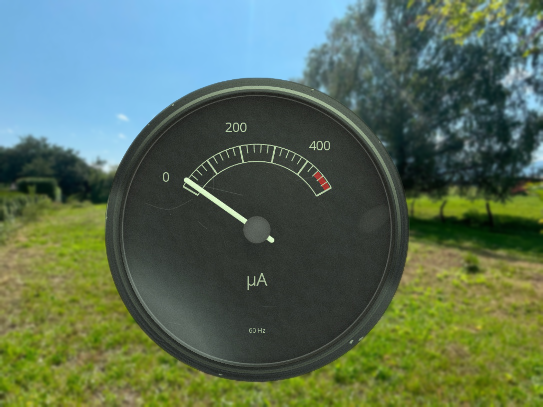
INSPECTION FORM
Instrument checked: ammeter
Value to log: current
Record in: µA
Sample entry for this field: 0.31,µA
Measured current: 20,µA
